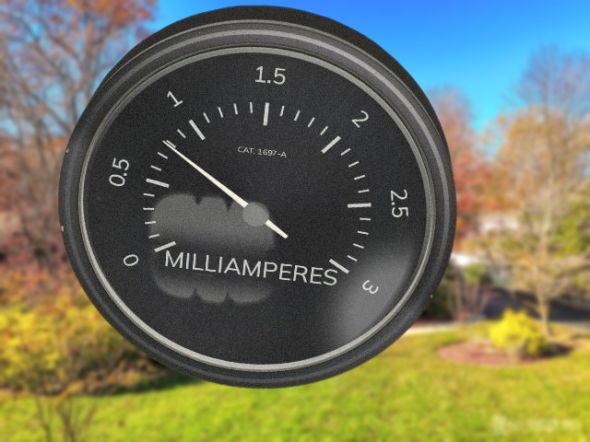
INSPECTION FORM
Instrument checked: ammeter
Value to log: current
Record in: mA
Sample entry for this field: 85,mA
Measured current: 0.8,mA
